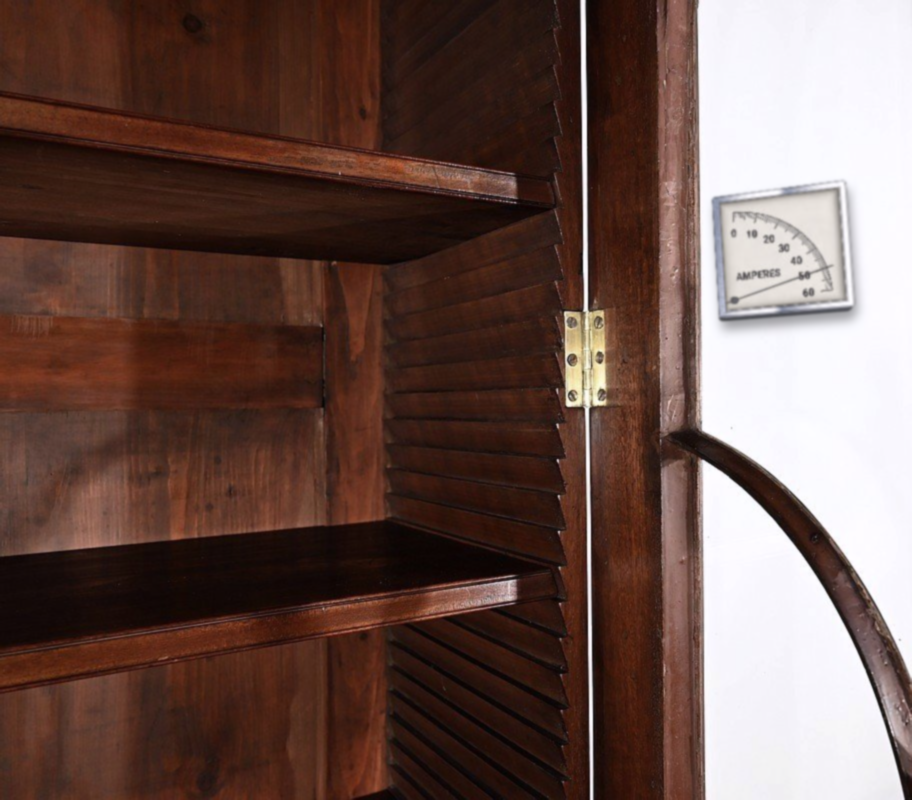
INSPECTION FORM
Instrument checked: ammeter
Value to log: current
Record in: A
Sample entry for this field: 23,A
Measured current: 50,A
